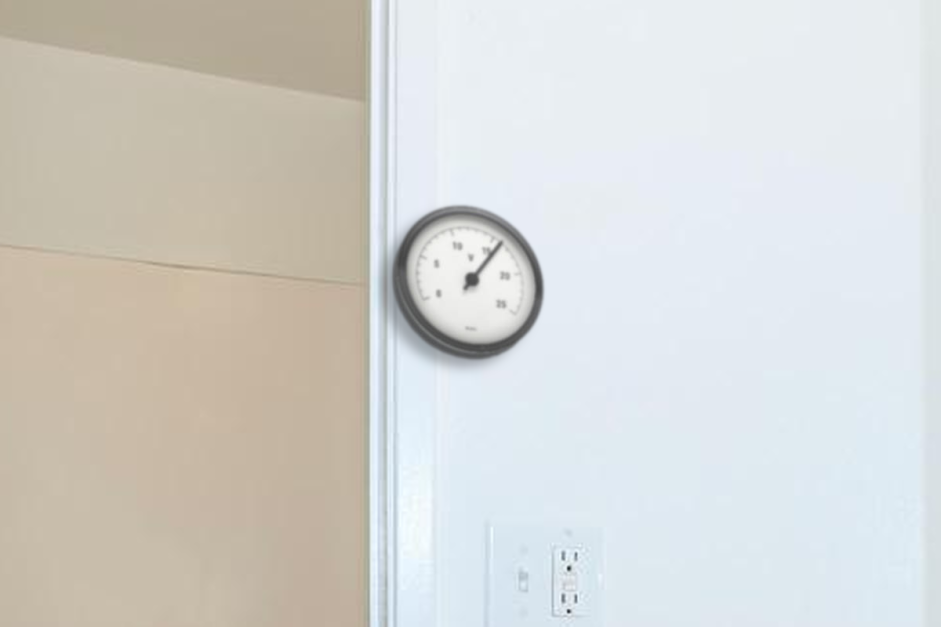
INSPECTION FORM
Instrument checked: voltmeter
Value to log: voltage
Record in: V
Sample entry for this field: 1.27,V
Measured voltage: 16,V
